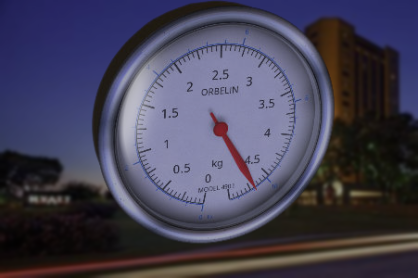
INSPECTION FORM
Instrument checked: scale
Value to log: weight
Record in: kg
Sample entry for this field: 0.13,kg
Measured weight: 4.7,kg
